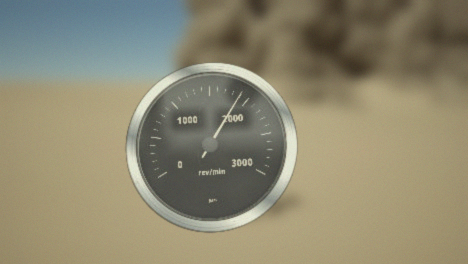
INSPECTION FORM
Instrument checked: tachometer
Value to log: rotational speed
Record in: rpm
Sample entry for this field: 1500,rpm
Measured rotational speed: 1900,rpm
